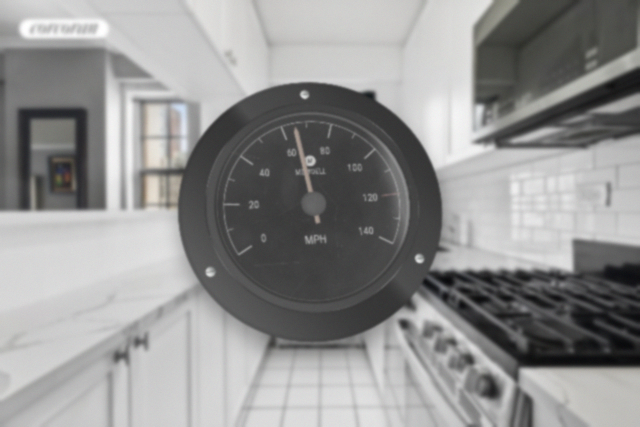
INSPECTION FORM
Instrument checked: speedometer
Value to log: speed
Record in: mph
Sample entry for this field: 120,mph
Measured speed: 65,mph
